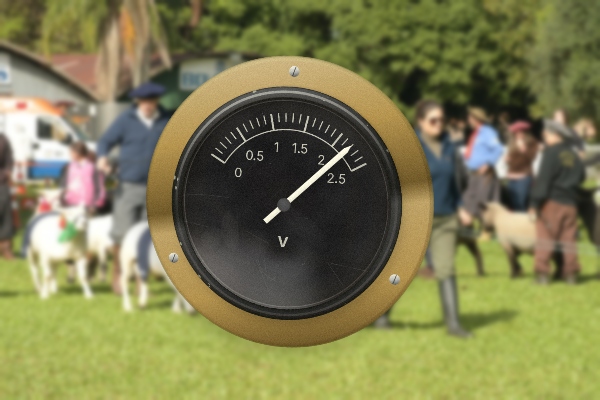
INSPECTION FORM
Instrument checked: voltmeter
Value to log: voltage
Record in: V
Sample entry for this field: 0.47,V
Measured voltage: 2.2,V
